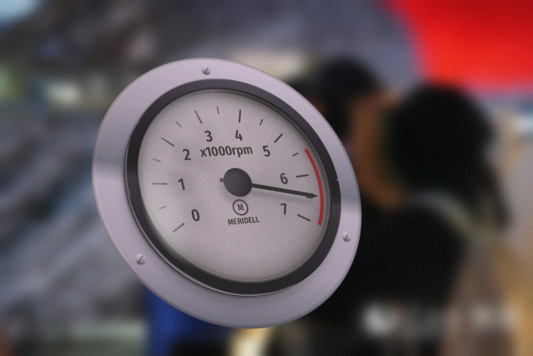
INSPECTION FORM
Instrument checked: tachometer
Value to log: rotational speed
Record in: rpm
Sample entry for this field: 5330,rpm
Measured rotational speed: 6500,rpm
